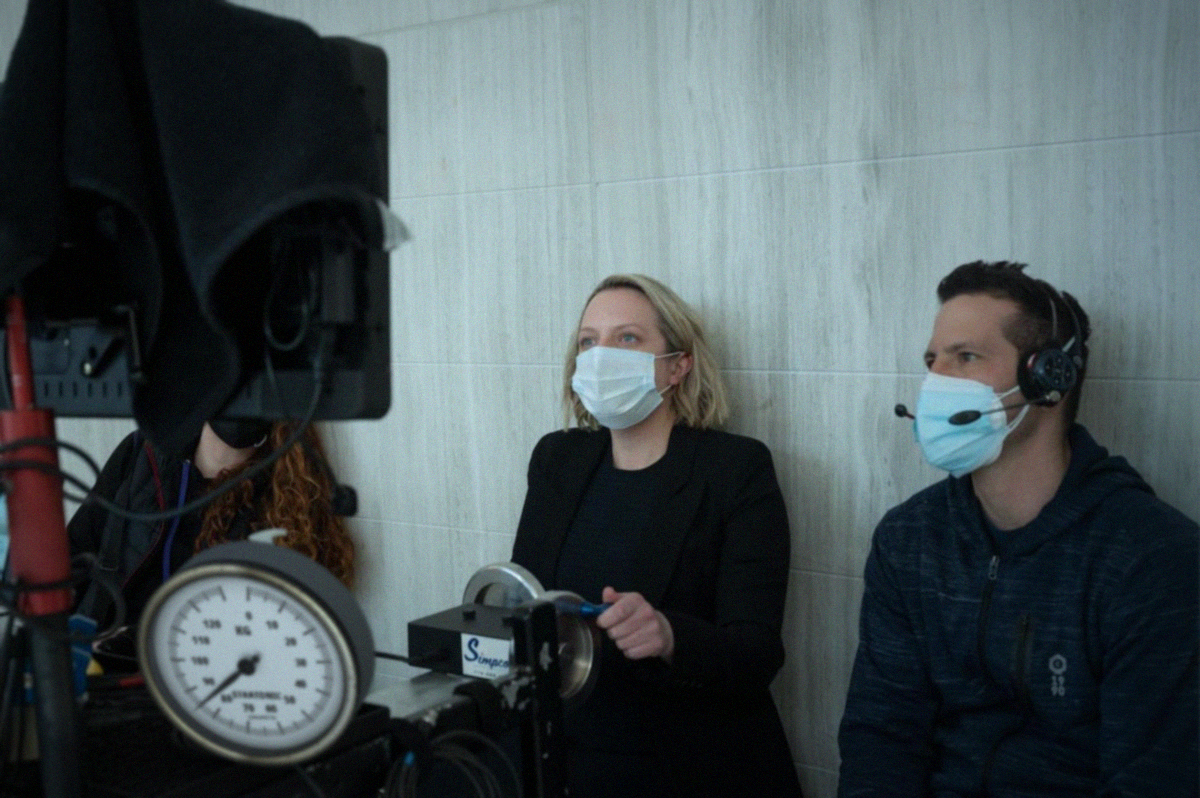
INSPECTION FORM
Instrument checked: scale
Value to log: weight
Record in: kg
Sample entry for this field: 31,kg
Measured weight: 85,kg
